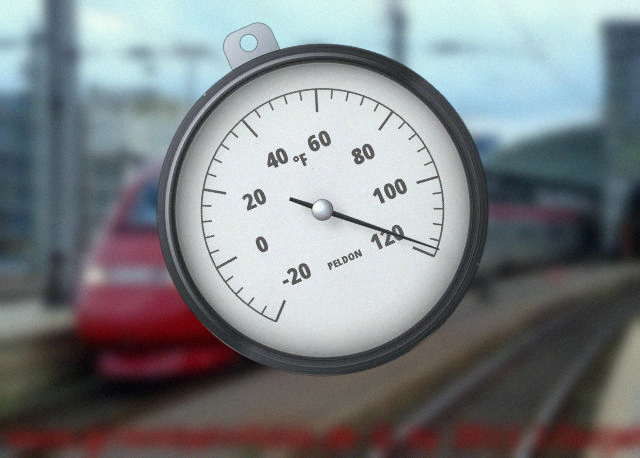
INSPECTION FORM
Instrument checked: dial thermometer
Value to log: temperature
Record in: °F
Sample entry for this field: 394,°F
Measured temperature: 118,°F
